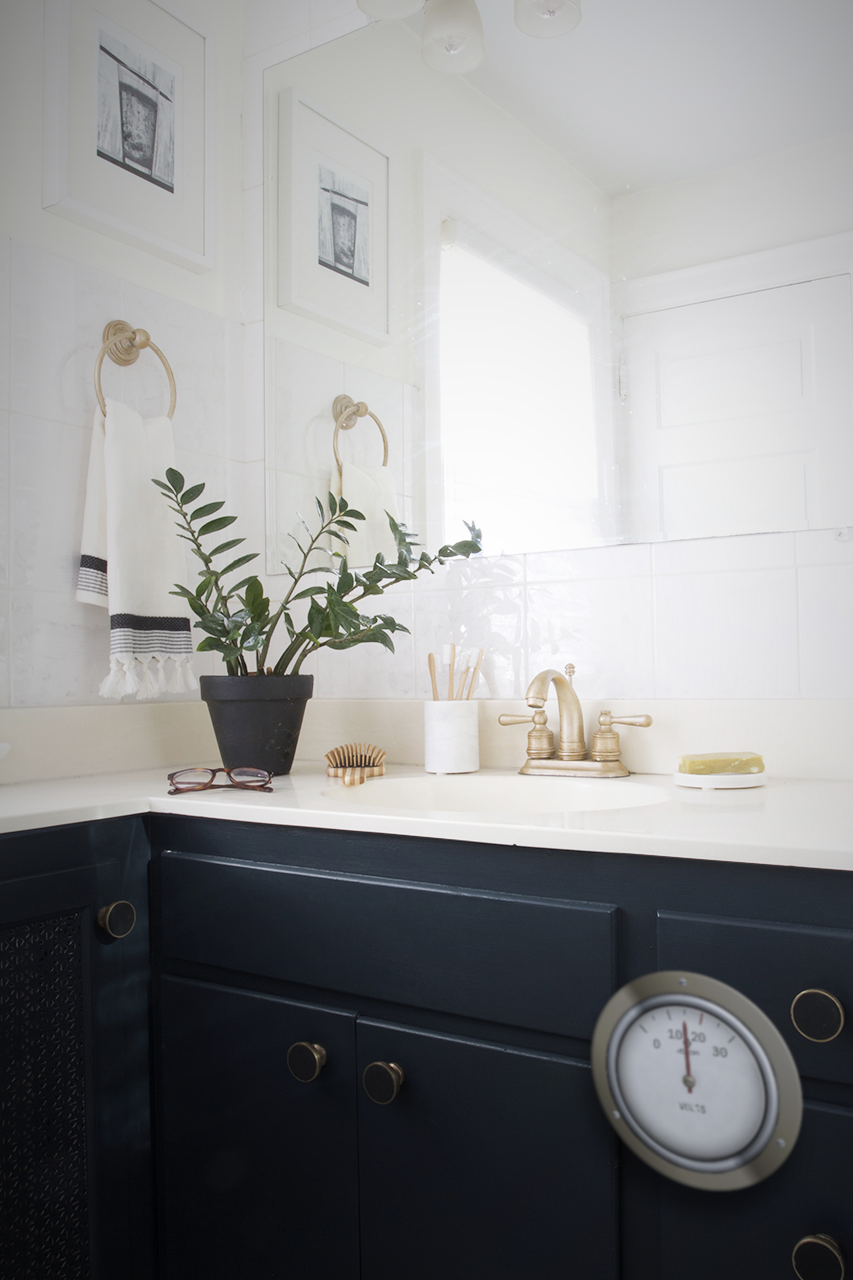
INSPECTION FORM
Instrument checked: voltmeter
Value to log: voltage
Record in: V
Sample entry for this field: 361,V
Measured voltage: 15,V
